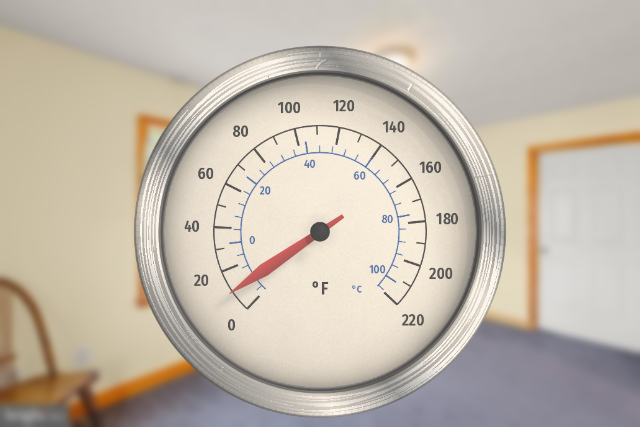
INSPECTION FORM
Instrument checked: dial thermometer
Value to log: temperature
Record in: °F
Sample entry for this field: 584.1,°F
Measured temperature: 10,°F
